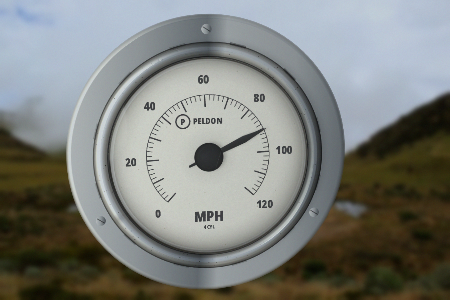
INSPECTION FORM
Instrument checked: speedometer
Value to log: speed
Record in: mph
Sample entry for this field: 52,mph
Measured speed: 90,mph
